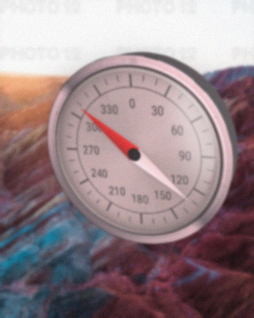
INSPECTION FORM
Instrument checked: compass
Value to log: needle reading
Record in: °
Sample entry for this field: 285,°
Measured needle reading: 310,°
